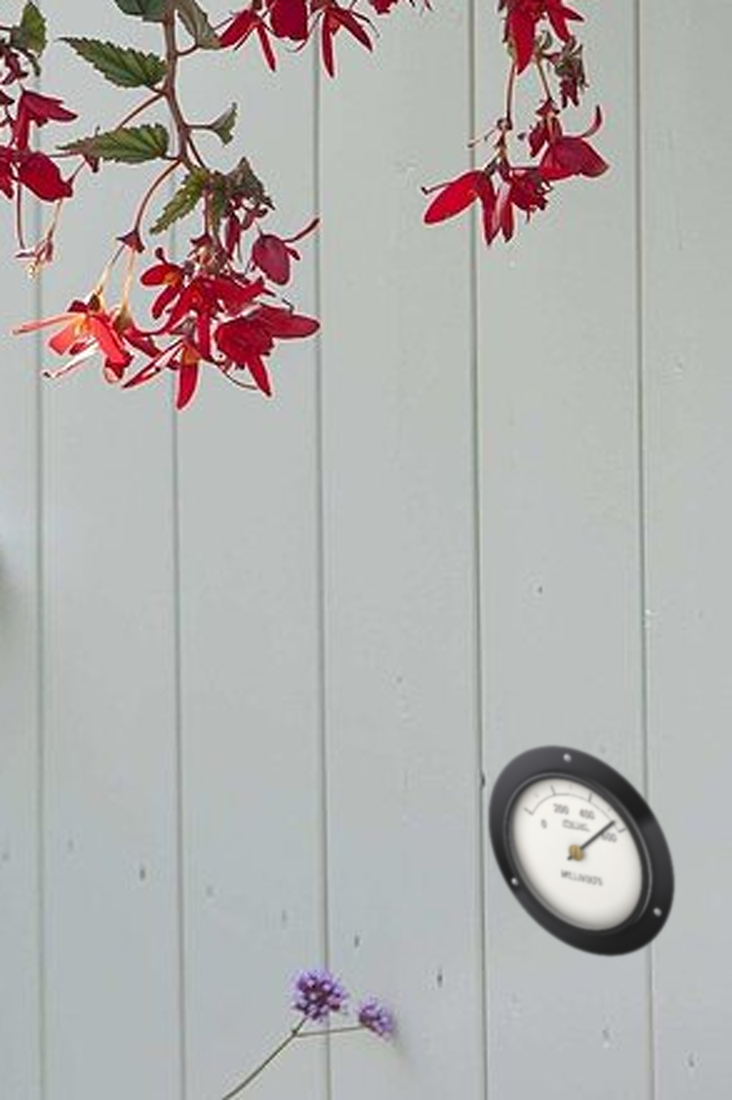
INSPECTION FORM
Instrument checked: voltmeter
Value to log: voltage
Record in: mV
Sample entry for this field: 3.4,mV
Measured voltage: 550,mV
